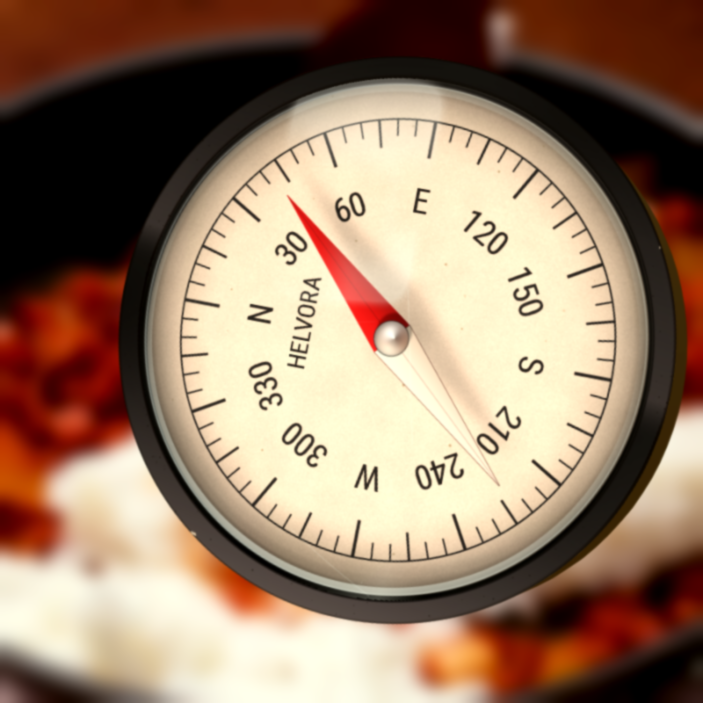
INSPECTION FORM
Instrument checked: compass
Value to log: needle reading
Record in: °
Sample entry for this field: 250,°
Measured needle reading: 42.5,°
